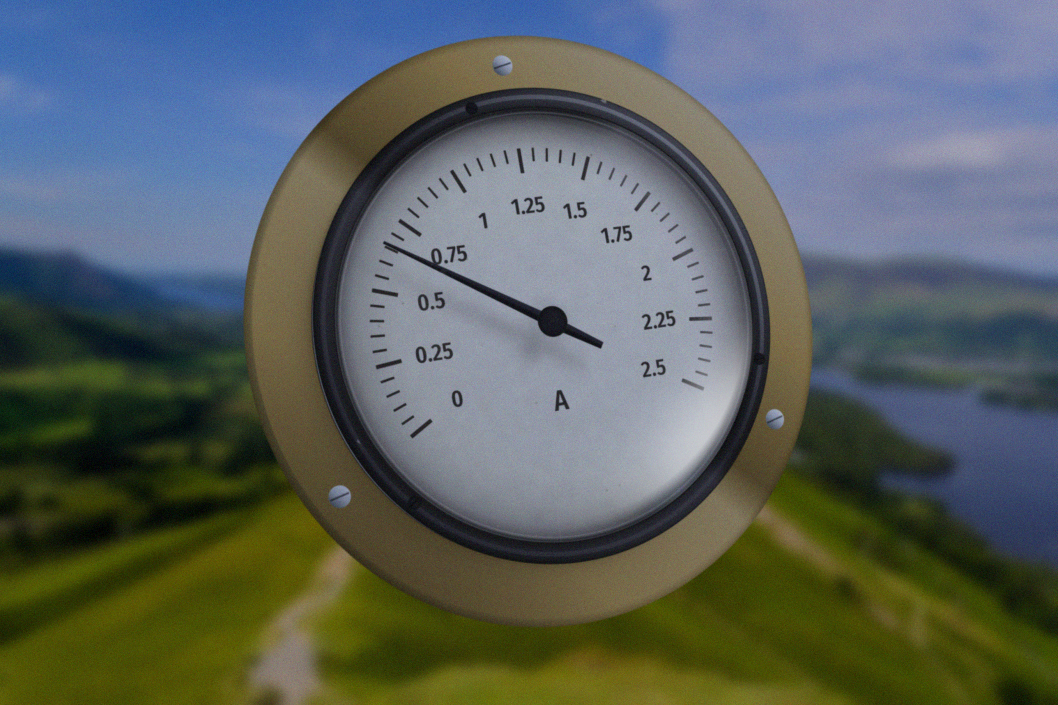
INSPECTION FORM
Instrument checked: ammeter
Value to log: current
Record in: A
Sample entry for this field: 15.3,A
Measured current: 0.65,A
